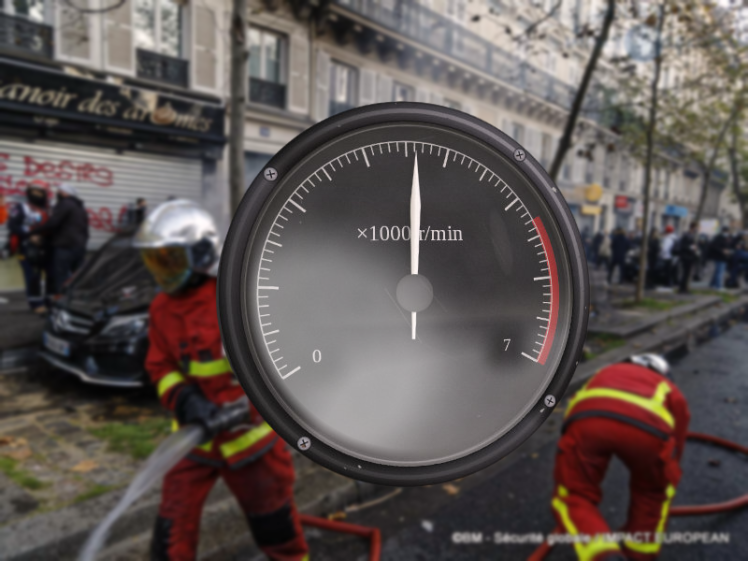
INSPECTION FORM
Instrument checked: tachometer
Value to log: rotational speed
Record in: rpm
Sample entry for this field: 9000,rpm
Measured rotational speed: 3600,rpm
